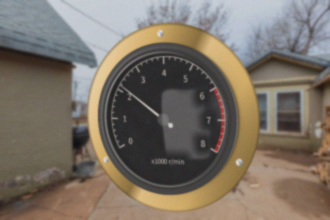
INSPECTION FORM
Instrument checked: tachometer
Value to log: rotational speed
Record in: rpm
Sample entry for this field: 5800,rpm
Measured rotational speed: 2200,rpm
